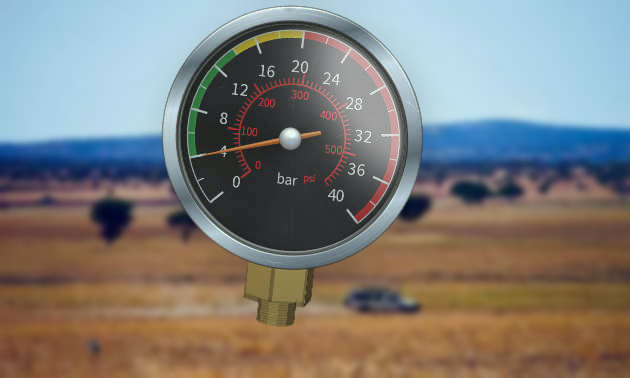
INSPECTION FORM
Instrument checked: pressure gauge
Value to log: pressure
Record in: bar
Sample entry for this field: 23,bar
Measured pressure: 4,bar
